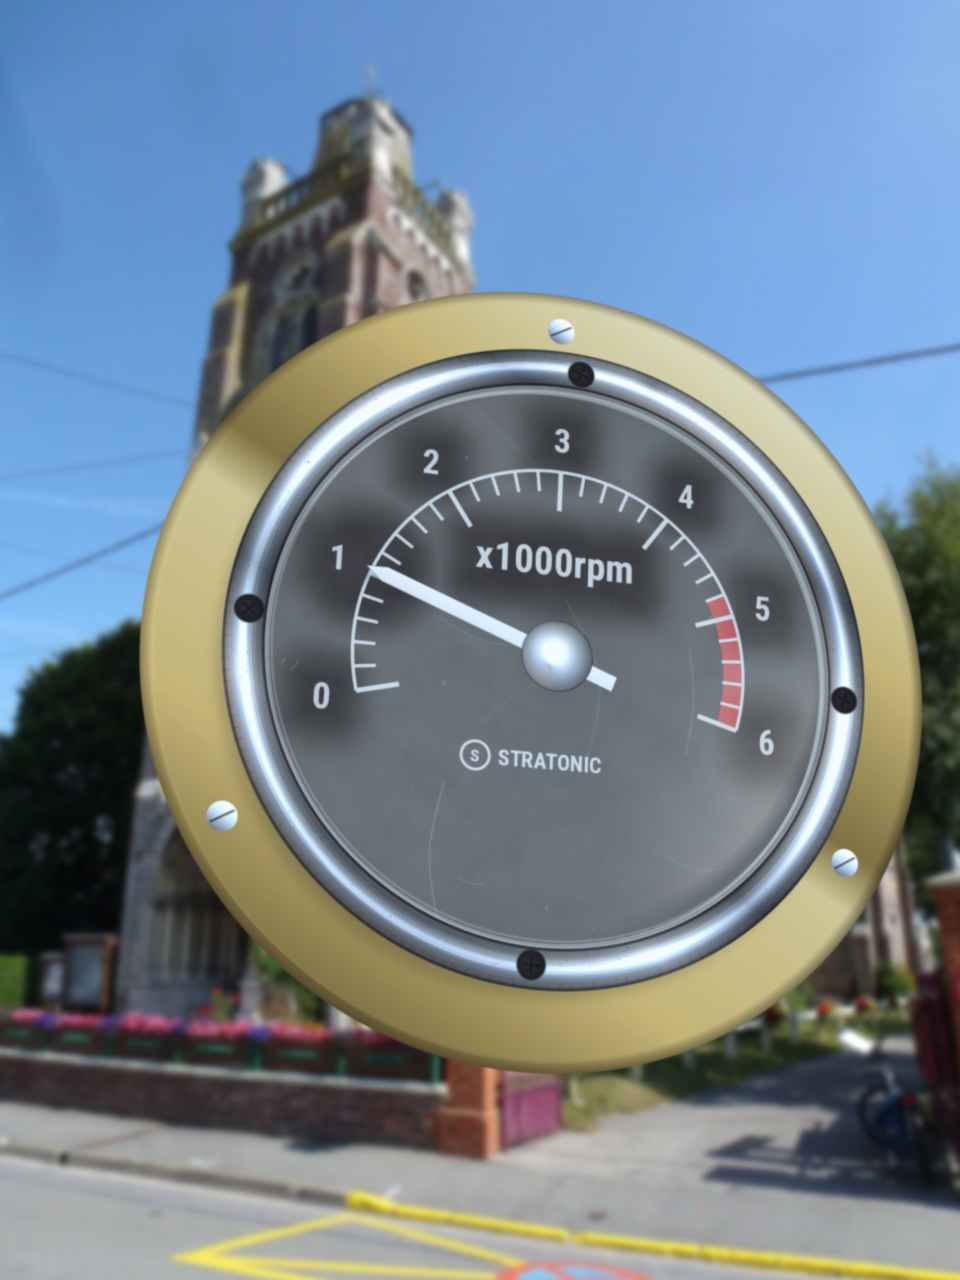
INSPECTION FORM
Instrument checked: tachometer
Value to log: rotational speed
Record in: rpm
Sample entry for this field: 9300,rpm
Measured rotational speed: 1000,rpm
